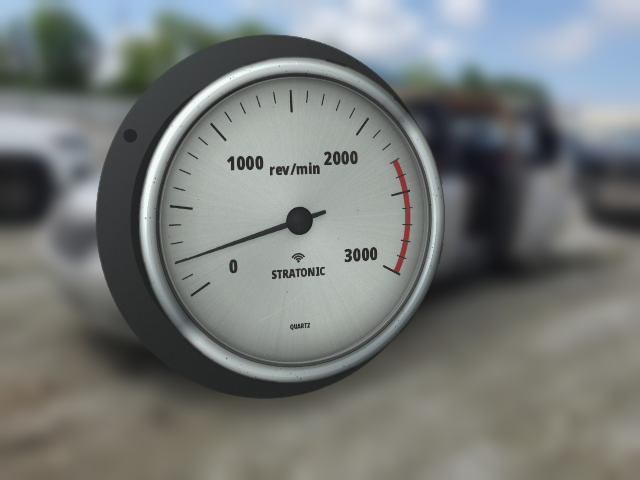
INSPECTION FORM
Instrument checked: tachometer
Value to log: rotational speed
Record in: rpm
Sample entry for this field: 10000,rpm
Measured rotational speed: 200,rpm
